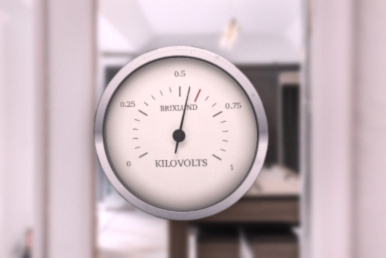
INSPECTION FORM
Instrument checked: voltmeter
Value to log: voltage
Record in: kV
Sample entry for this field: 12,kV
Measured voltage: 0.55,kV
